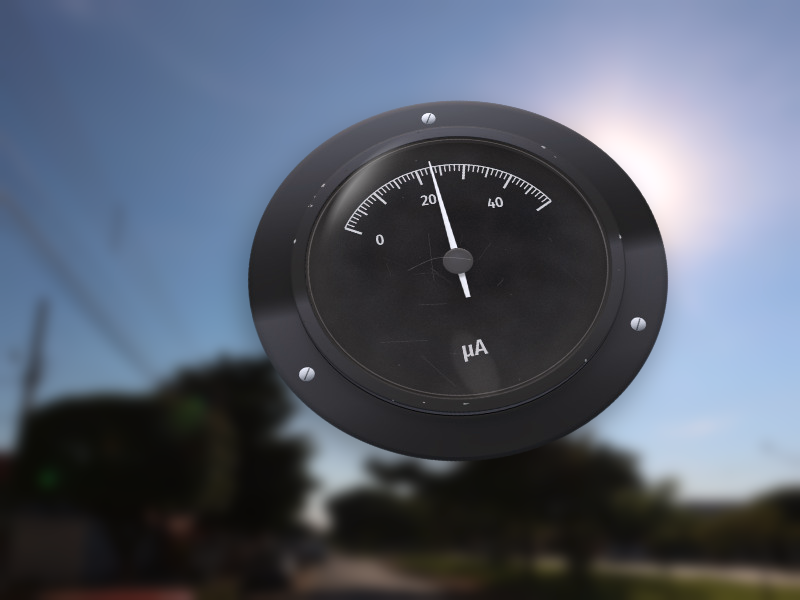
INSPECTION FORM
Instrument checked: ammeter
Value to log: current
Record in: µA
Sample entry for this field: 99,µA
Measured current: 23,µA
